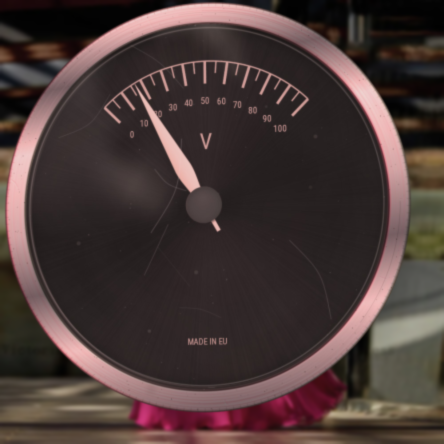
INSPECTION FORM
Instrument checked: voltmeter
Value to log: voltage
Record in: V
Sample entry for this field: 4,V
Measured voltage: 17.5,V
